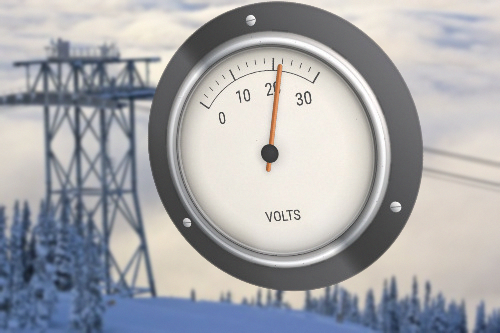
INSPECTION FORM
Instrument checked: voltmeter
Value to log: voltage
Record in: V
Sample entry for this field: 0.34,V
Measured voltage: 22,V
